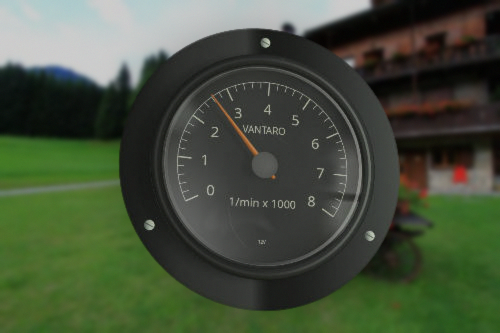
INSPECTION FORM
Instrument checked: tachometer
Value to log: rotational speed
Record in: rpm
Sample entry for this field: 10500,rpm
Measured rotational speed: 2600,rpm
